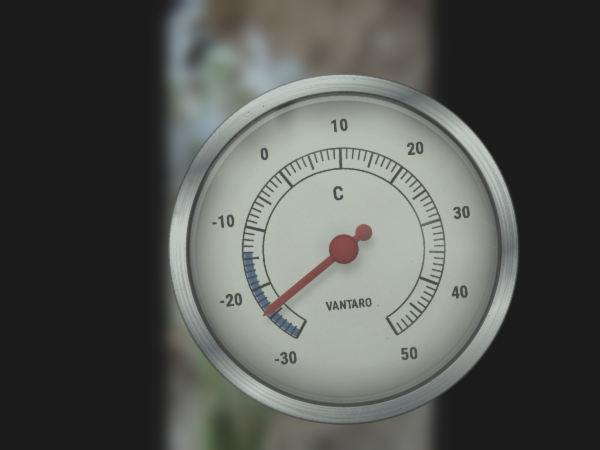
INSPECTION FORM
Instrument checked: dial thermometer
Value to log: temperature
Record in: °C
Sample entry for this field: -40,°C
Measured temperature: -24,°C
